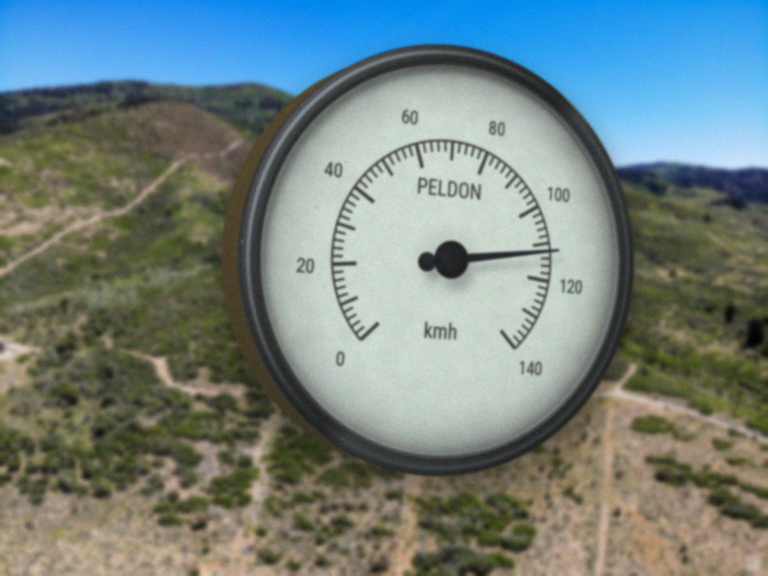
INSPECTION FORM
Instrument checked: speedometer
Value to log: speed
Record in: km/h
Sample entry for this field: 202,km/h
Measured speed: 112,km/h
